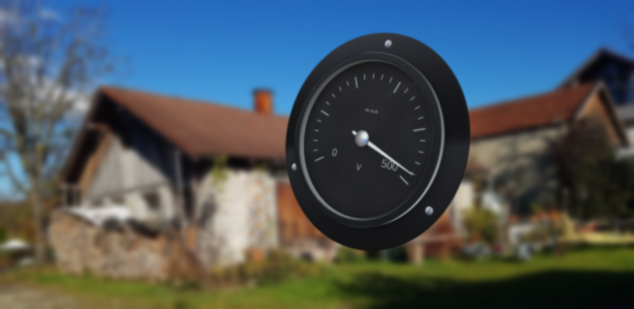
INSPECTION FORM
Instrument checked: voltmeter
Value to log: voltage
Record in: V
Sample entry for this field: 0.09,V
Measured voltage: 480,V
